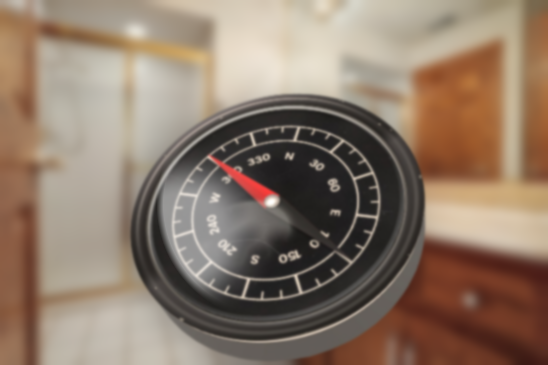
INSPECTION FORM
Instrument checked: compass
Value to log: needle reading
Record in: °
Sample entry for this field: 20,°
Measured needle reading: 300,°
